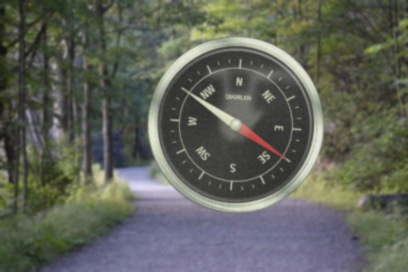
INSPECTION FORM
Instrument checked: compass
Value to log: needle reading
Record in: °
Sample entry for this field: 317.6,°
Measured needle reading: 120,°
